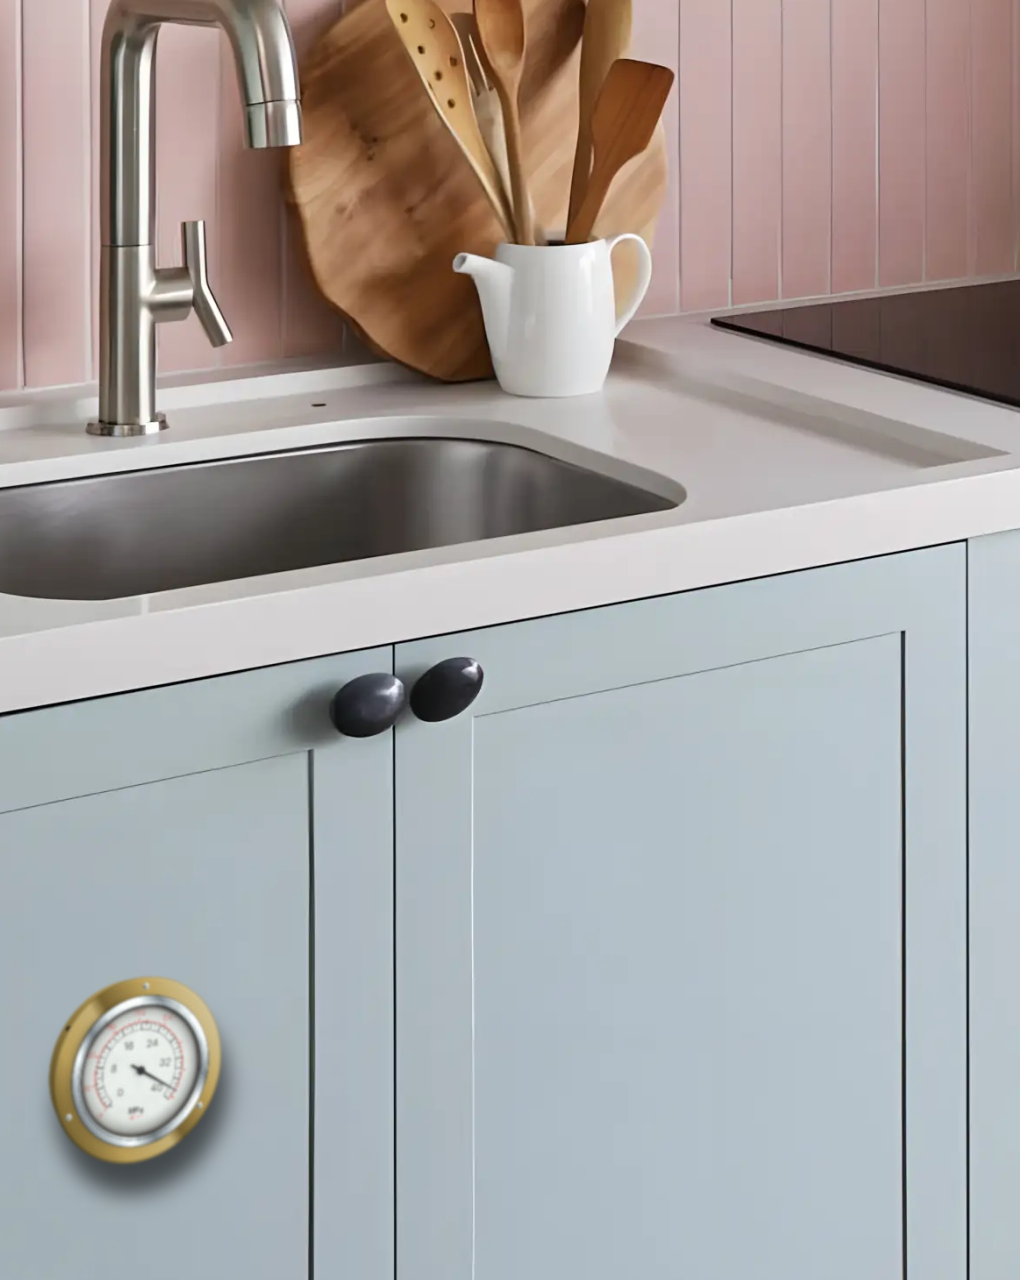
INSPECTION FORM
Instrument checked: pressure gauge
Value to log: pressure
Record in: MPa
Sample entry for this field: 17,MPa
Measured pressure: 38,MPa
